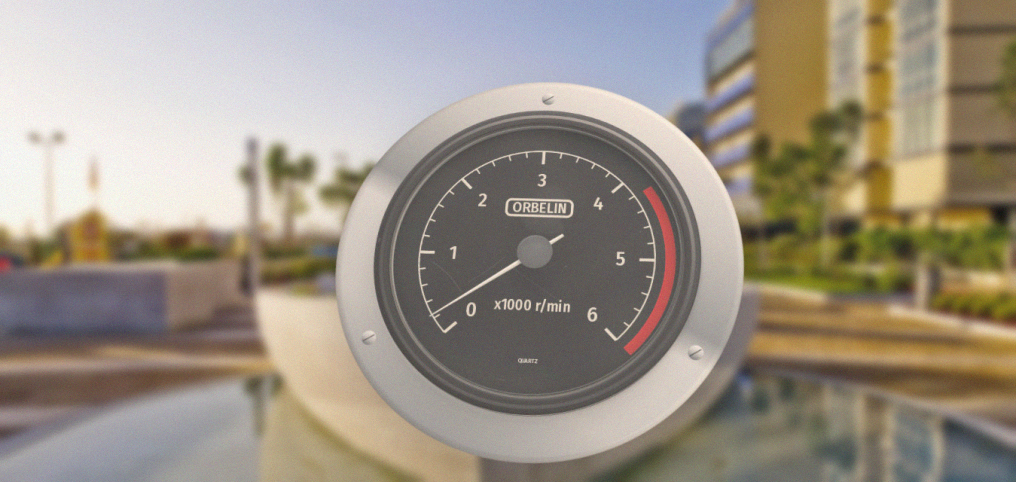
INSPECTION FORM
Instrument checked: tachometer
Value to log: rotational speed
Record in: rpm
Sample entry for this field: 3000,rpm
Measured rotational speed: 200,rpm
